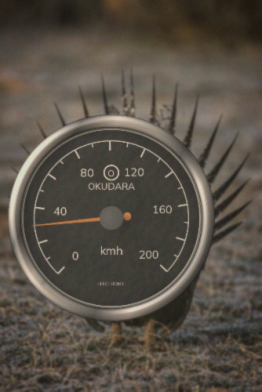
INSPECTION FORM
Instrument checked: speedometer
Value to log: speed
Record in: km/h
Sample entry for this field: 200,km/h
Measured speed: 30,km/h
